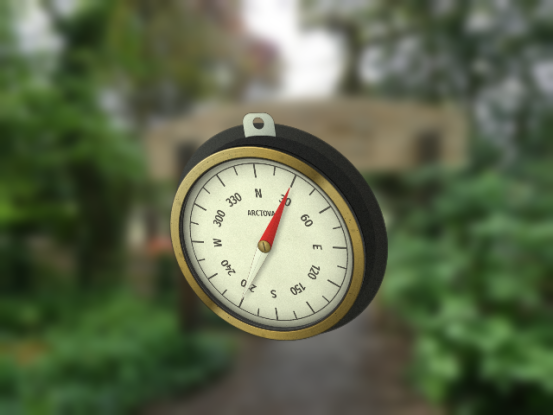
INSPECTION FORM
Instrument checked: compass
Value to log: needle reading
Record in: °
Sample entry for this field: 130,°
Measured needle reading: 30,°
